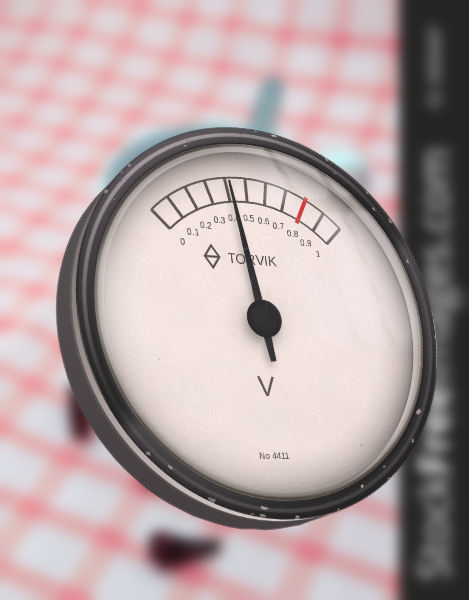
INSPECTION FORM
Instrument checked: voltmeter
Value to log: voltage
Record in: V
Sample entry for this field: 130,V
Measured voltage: 0.4,V
